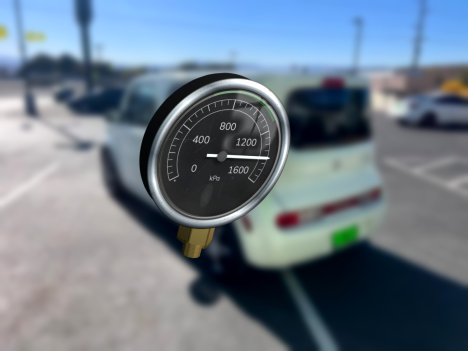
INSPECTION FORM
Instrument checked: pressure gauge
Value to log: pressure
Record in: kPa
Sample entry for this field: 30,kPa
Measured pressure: 1400,kPa
